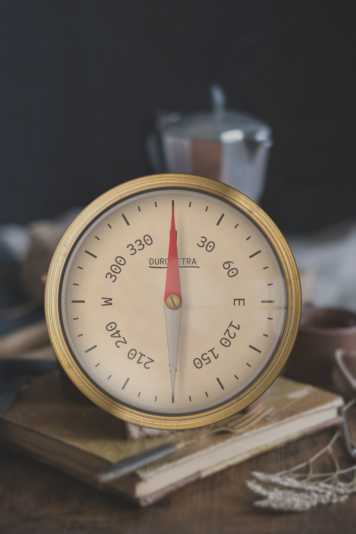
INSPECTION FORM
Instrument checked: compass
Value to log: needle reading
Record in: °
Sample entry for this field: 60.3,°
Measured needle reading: 0,°
